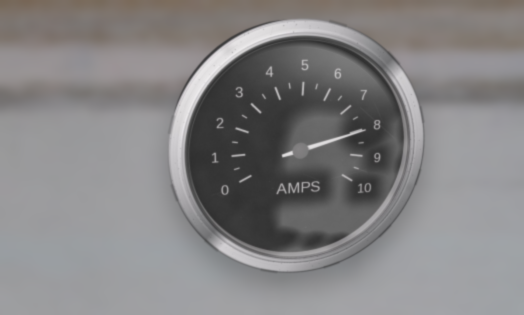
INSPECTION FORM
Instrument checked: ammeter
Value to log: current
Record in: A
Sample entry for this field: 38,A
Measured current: 8,A
